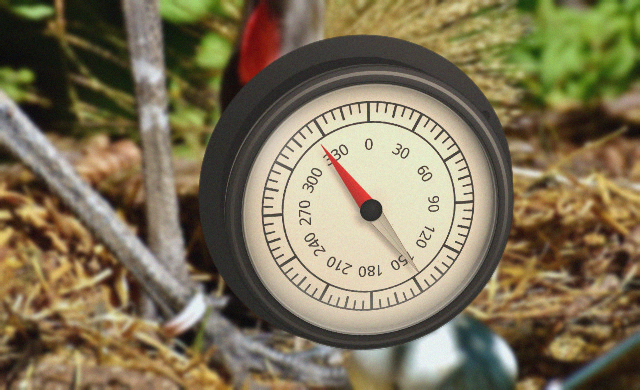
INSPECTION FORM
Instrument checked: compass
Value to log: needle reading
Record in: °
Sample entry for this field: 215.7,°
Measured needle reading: 325,°
